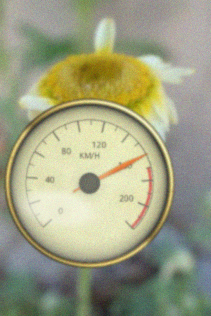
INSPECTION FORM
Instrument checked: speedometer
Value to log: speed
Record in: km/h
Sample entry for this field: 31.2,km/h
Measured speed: 160,km/h
